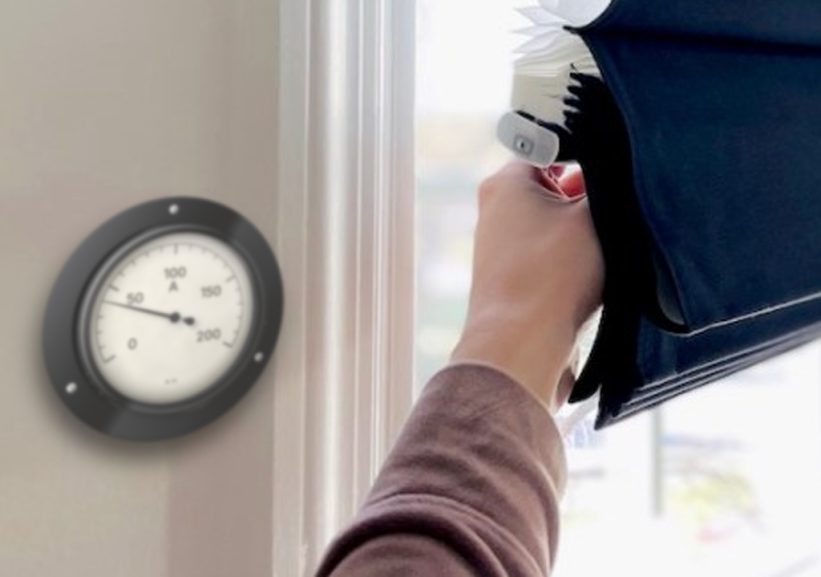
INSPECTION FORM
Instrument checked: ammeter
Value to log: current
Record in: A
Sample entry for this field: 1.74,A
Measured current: 40,A
